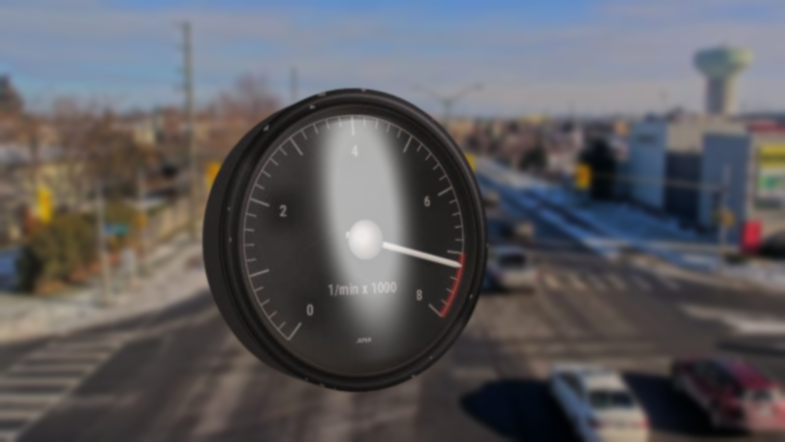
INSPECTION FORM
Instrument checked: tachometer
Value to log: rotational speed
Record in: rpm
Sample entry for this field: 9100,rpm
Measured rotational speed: 7200,rpm
